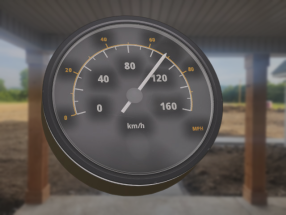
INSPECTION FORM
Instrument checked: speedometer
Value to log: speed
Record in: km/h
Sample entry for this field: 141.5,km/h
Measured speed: 110,km/h
